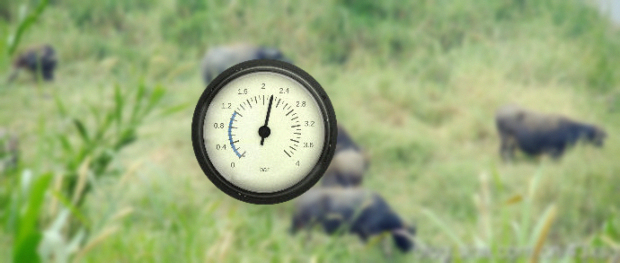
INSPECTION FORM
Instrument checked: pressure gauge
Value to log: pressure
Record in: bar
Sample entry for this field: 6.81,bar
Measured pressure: 2.2,bar
